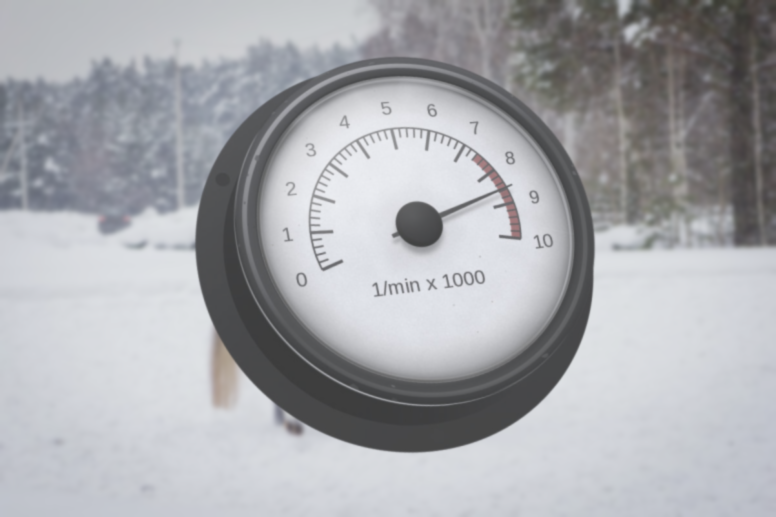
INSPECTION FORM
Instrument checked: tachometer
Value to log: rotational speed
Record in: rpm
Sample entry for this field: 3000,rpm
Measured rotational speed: 8600,rpm
